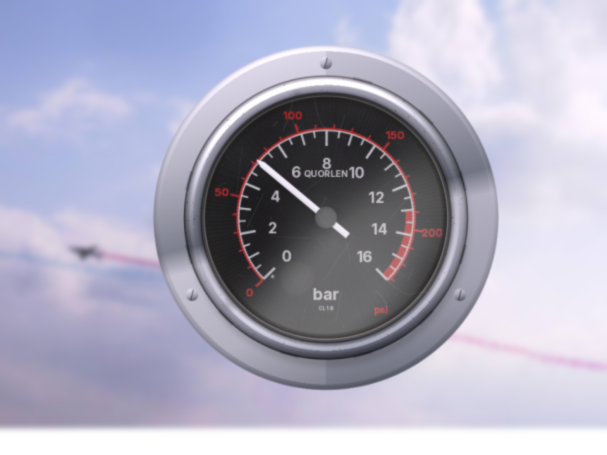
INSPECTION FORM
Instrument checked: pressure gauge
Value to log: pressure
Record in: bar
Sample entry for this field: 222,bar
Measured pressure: 5,bar
